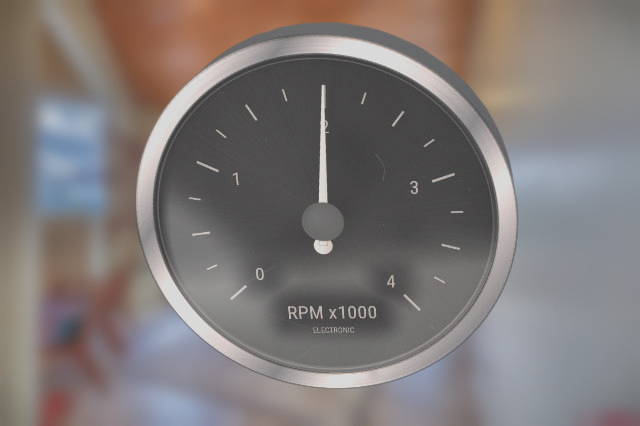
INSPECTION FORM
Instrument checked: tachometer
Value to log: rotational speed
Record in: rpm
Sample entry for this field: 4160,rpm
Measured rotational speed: 2000,rpm
